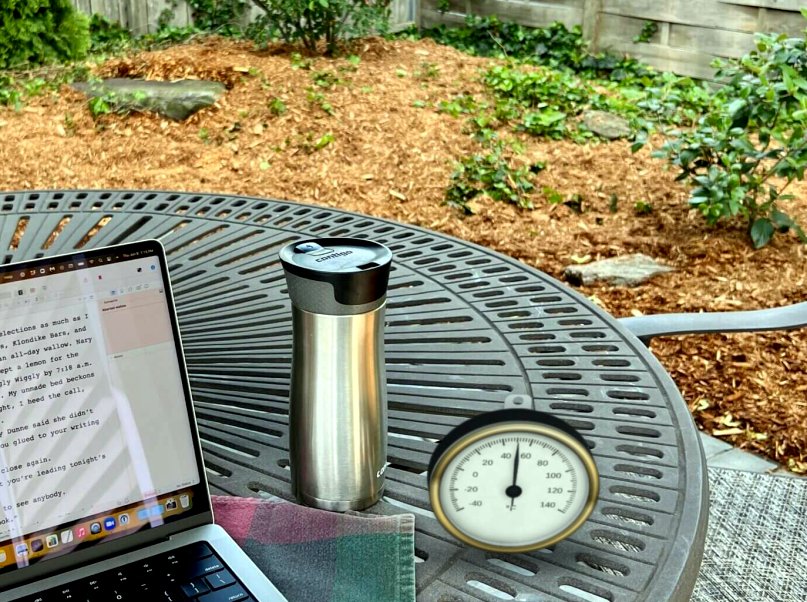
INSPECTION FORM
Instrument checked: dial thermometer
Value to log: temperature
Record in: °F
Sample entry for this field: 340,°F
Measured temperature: 50,°F
